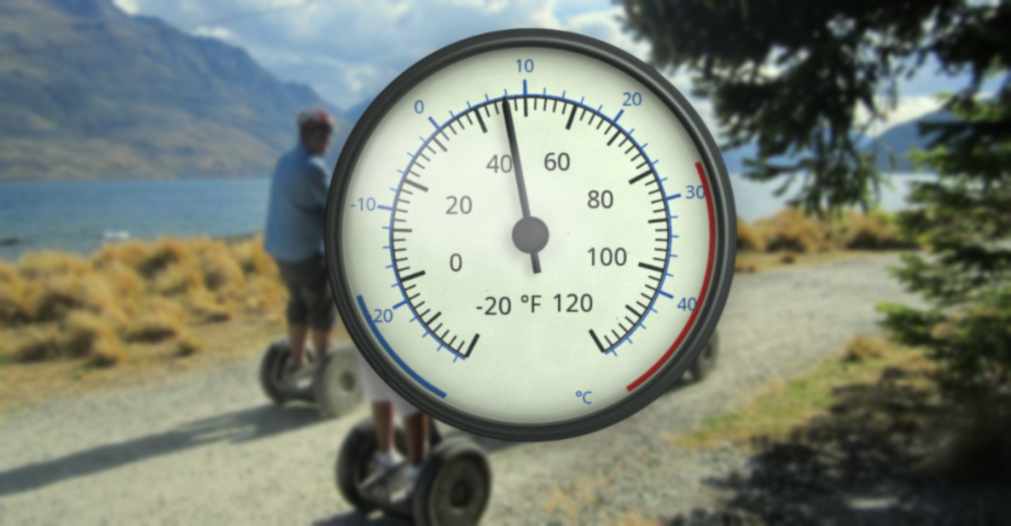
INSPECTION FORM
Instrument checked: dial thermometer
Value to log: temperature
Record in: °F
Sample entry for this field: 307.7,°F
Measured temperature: 46,°F
